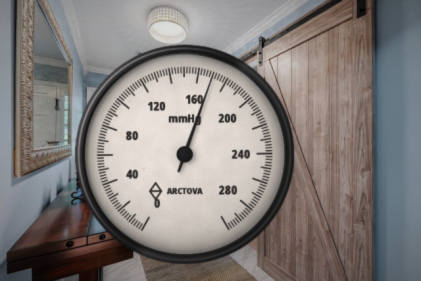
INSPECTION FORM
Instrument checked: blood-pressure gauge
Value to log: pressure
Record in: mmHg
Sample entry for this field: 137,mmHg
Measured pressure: 170,mmHg
